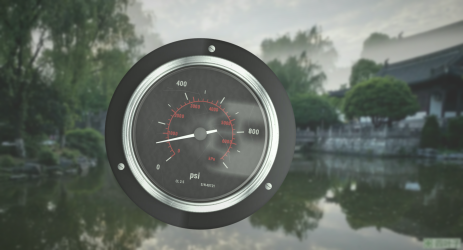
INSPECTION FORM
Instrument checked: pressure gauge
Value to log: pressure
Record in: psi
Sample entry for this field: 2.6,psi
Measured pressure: 100,psi
